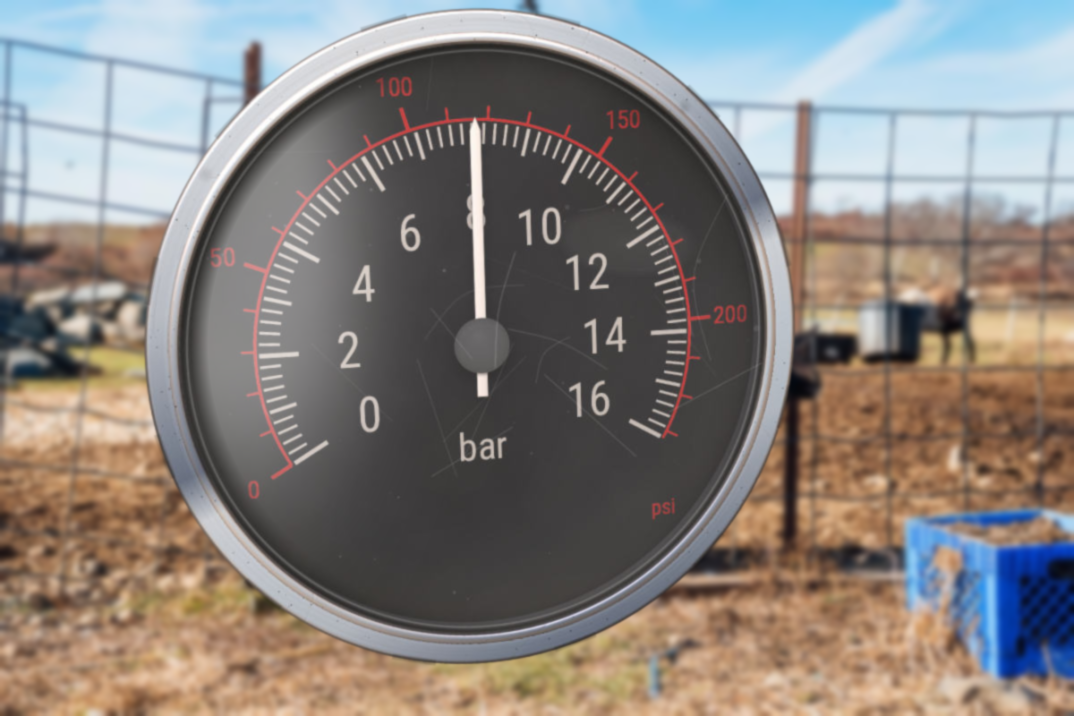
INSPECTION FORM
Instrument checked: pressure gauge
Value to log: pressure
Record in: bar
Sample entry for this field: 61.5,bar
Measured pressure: 8,bar
